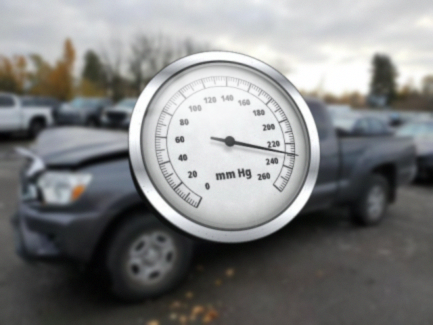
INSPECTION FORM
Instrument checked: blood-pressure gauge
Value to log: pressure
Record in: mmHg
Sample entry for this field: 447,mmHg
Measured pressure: 230,mmHg
